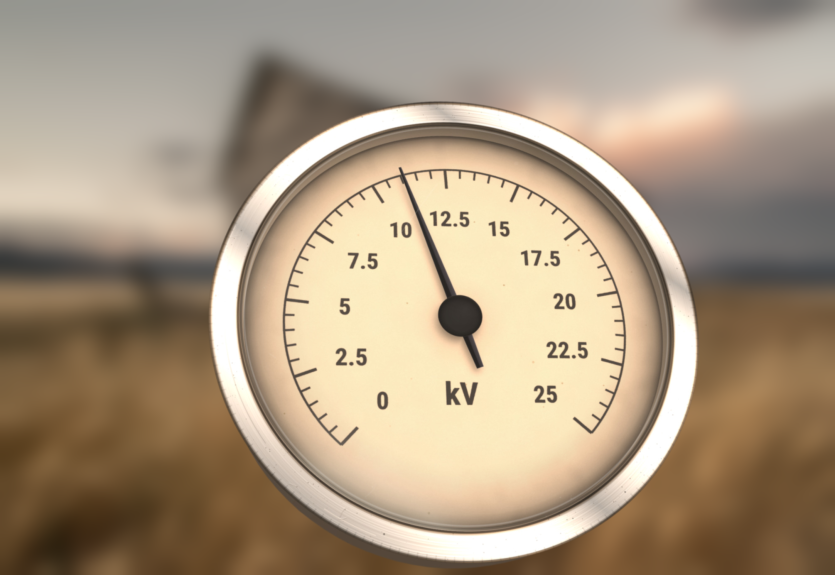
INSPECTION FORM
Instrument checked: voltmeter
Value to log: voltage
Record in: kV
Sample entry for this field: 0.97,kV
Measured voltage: 11,kV
